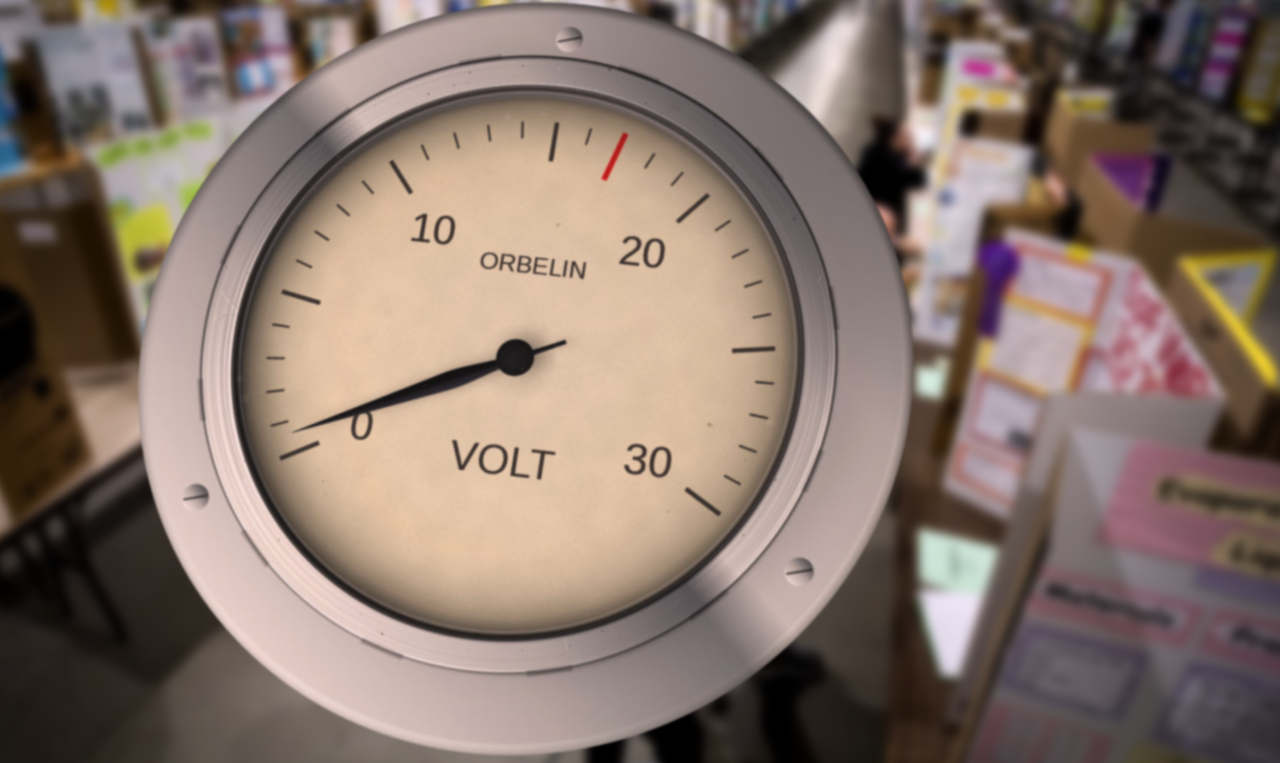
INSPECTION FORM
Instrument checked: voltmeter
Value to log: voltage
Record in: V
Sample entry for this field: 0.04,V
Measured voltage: 0.5,V
